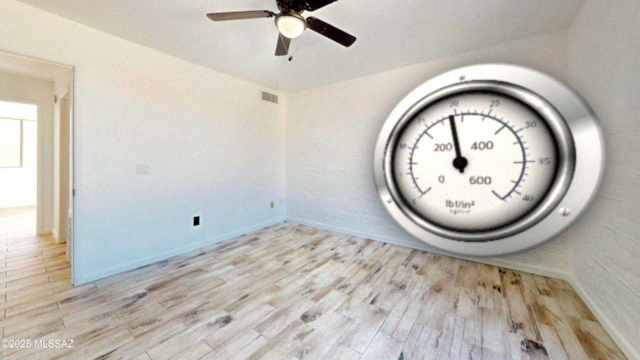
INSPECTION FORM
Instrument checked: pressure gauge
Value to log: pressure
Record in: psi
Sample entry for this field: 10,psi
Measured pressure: 275,psi
